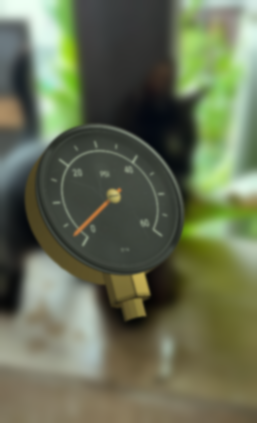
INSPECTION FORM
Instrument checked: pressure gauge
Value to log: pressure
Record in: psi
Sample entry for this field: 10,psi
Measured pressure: 2.5,psi
